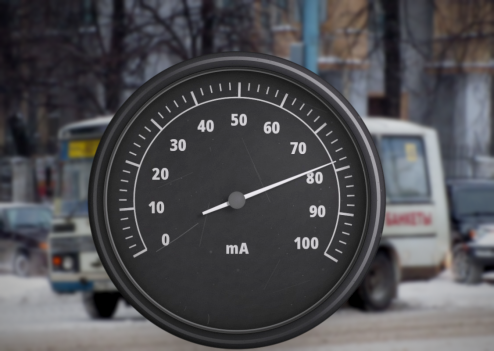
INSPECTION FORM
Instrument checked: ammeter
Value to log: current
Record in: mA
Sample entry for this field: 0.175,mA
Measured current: 78,mA
